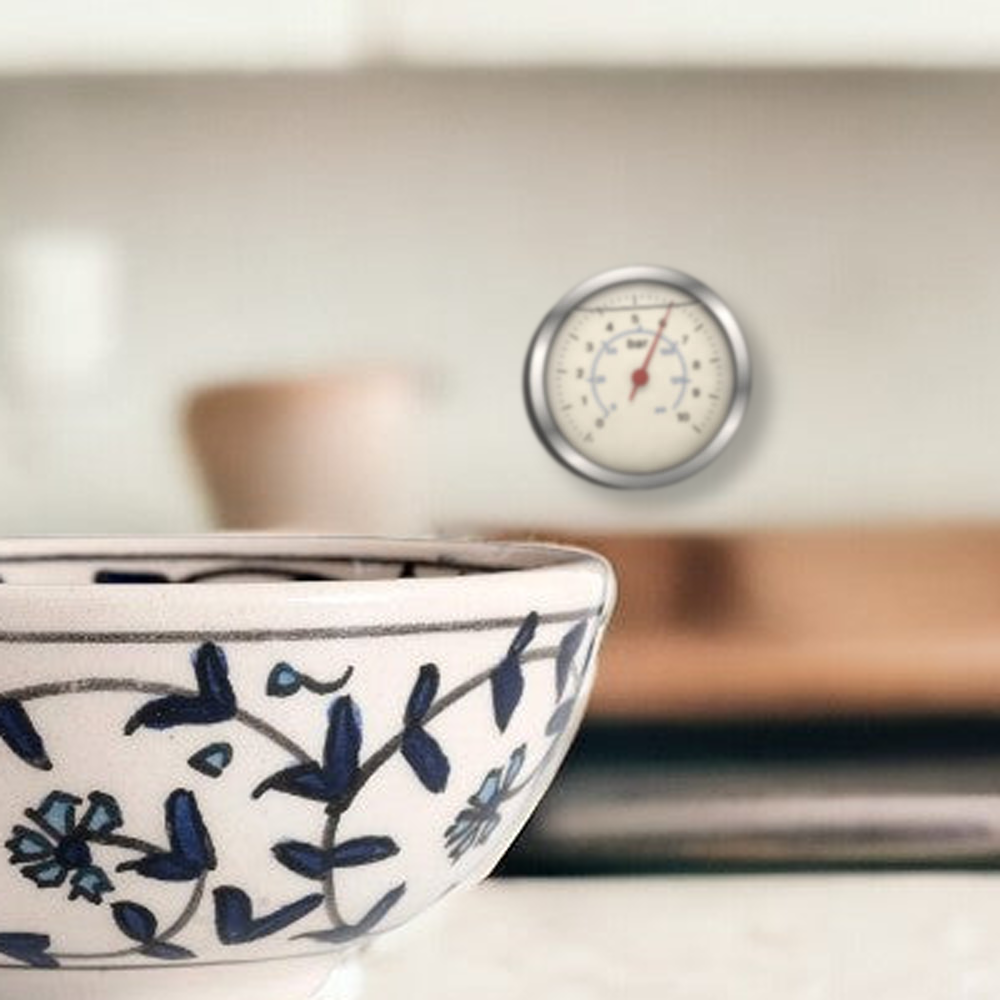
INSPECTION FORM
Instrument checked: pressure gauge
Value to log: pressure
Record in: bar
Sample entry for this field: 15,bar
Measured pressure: 6,bar
